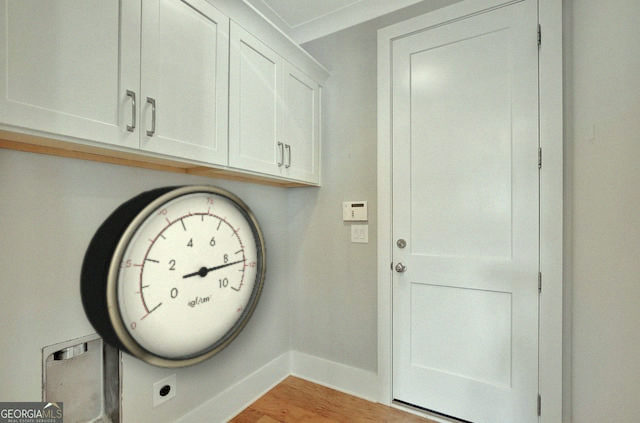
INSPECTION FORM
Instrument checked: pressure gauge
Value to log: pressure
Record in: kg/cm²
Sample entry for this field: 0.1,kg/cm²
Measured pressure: 8.5,kg/cm²
